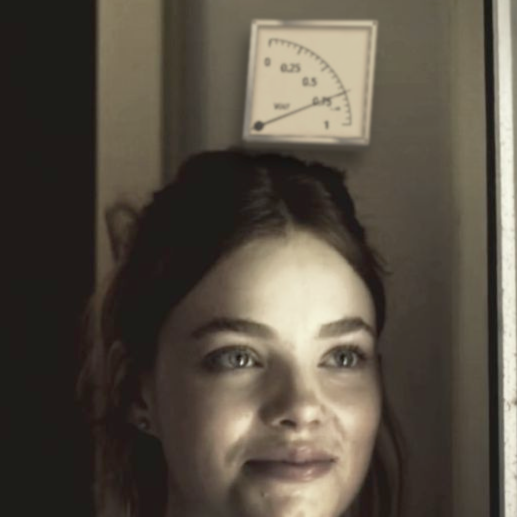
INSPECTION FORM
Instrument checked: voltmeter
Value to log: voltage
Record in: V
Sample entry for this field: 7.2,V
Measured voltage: 0.75,V
